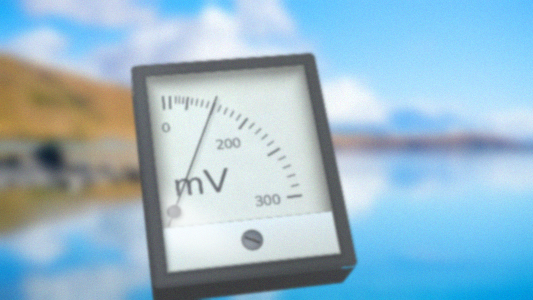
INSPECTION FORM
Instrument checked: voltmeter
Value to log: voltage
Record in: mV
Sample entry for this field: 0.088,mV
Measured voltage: 150,mV
